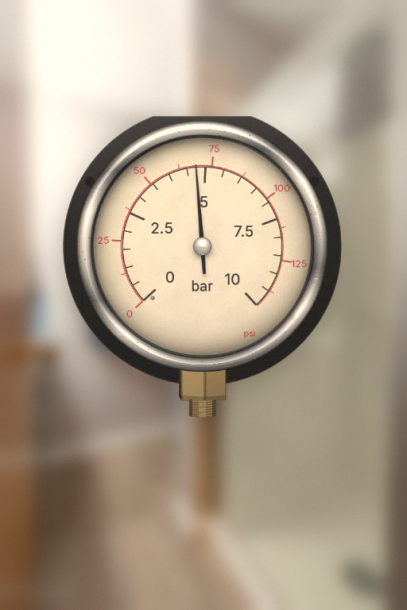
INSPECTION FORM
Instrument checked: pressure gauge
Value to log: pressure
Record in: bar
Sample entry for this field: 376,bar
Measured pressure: 4.75,bar
